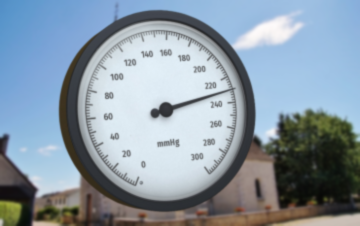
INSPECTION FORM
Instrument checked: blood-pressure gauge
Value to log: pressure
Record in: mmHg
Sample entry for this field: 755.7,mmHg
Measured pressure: 230,mmHg
